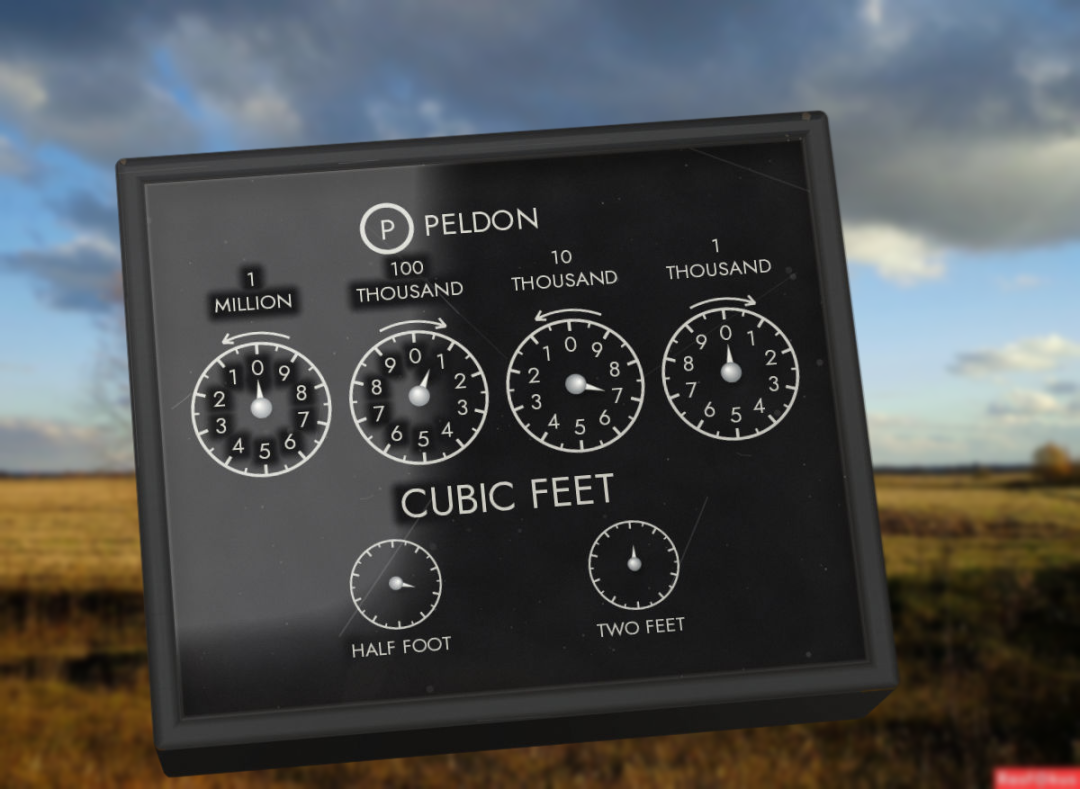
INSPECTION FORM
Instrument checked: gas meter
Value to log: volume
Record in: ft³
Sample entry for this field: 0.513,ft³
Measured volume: 7000,ft³
